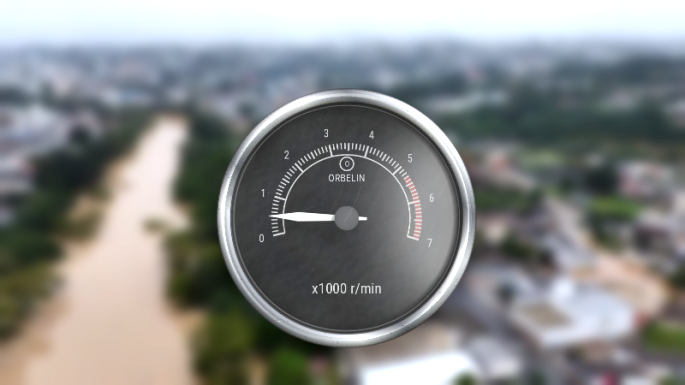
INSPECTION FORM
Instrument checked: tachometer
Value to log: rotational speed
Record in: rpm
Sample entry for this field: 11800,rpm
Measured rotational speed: 500,rpm
